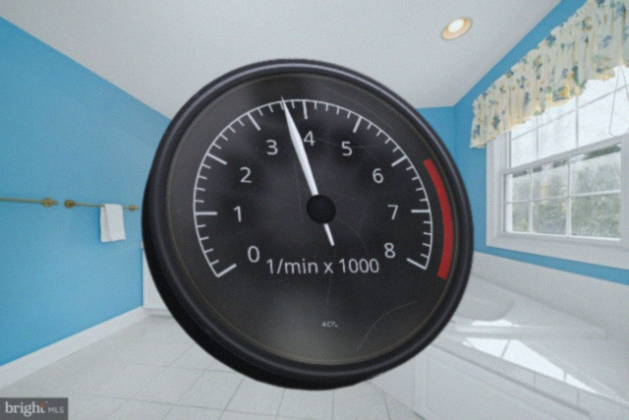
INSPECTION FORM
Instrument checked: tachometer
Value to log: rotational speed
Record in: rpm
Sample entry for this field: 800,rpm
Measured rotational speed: 3600,rpm
